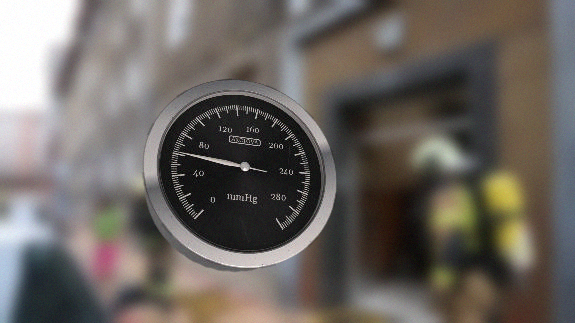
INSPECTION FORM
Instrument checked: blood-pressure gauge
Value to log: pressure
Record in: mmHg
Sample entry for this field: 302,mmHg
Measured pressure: 60,mmHg
